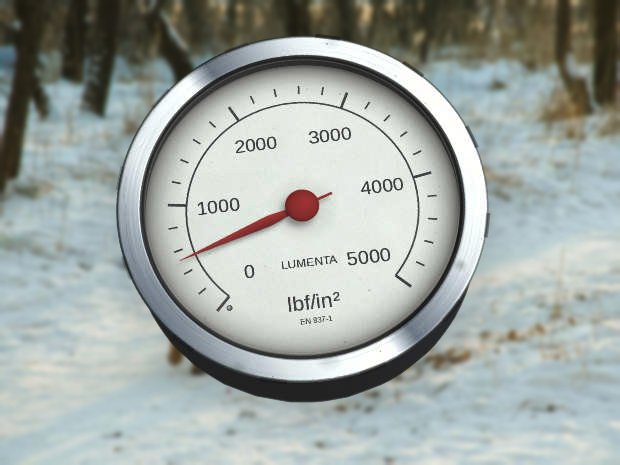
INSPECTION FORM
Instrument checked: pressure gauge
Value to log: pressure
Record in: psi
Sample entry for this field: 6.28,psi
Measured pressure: 500,psi
